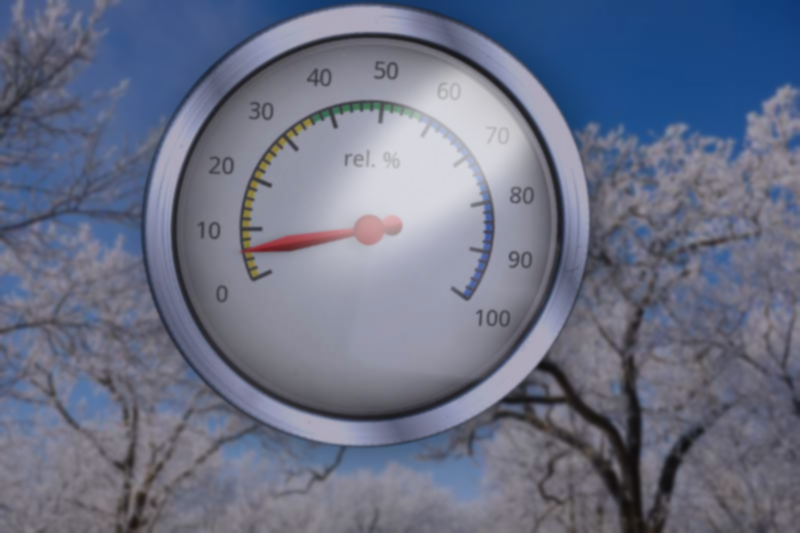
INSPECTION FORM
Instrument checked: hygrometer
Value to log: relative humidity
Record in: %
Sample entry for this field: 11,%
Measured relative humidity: 6,%
